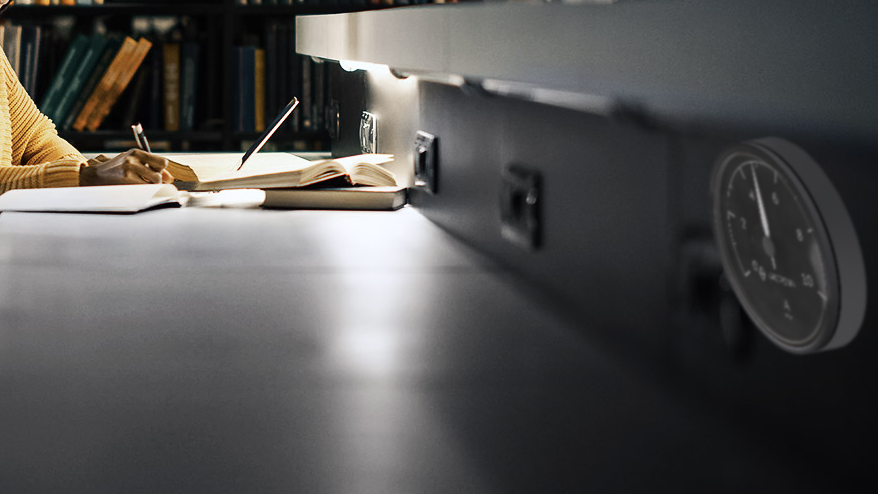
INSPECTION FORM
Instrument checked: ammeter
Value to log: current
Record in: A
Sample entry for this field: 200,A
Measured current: 5,A
